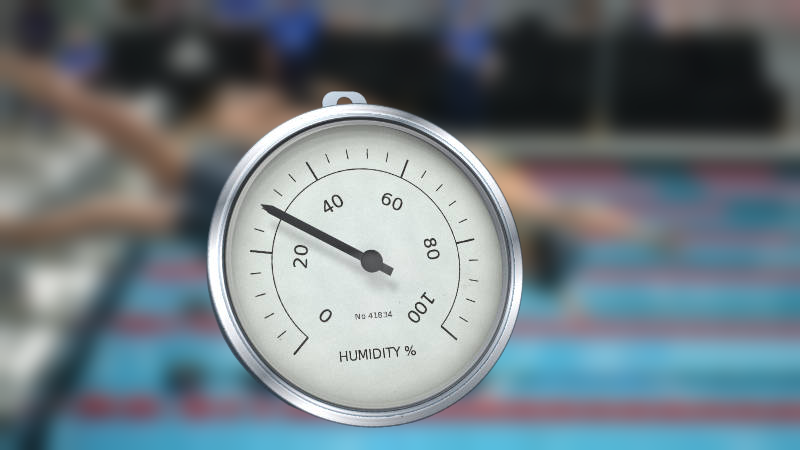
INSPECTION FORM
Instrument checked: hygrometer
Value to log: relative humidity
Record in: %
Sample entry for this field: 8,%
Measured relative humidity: 28,%
